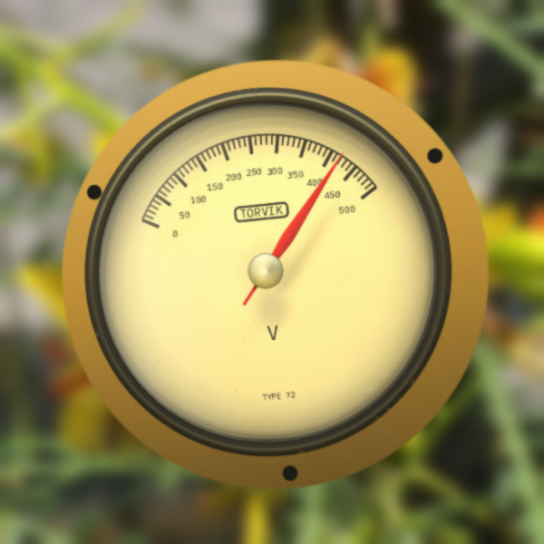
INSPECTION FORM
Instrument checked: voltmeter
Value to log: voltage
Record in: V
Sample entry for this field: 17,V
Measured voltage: 420,V
